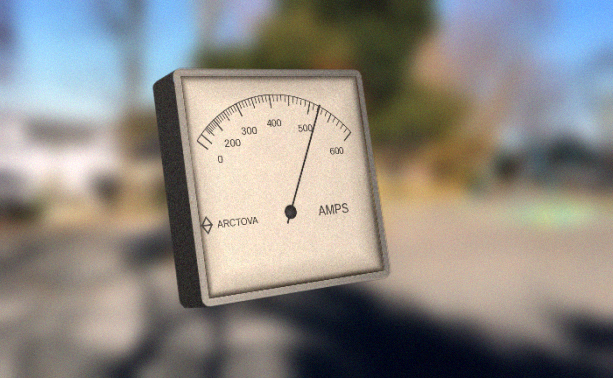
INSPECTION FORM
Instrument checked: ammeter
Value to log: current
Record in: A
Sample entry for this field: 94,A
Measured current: 520,A
